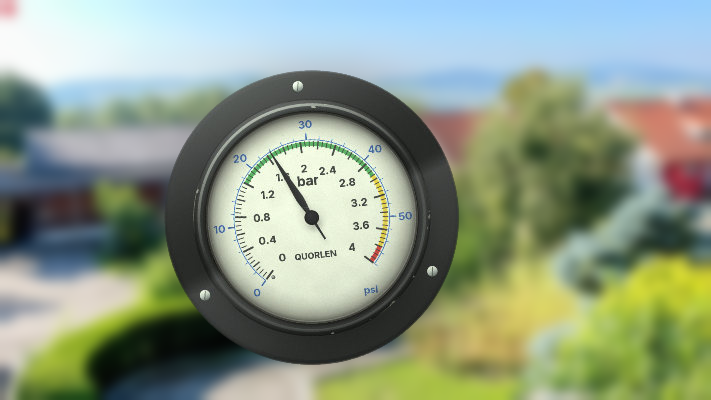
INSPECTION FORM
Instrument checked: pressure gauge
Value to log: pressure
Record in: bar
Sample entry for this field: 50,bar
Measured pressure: 1.65,bar
